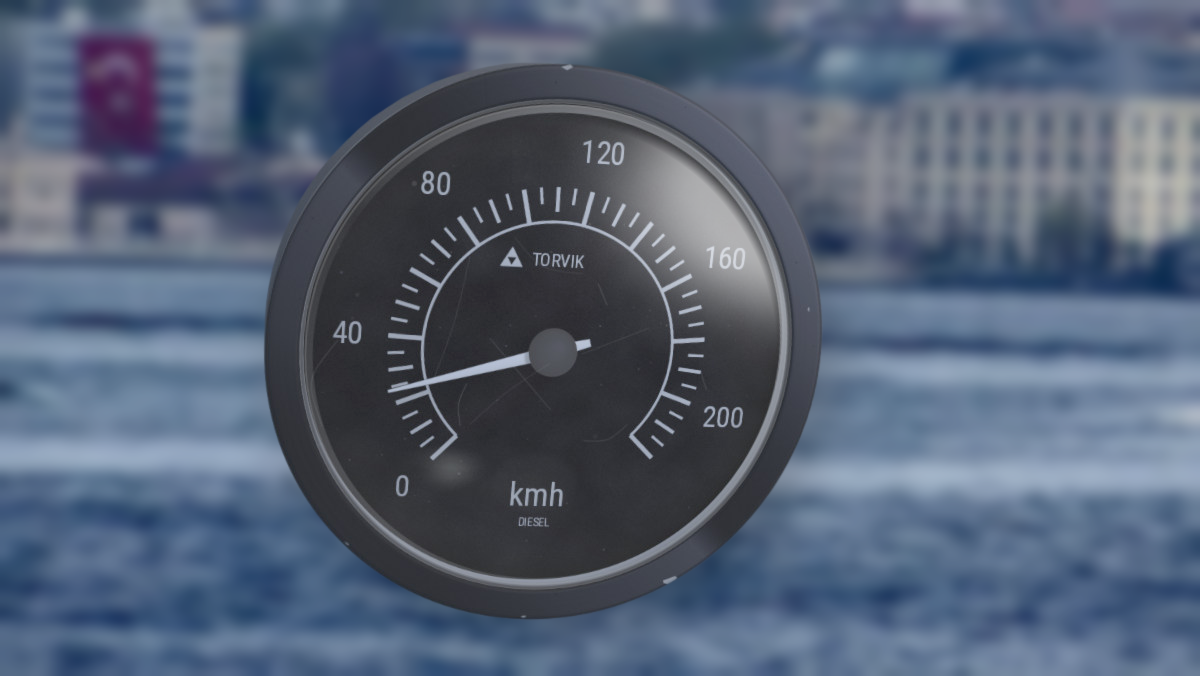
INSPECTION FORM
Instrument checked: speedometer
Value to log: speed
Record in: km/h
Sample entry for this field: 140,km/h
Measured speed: 25,km/h
